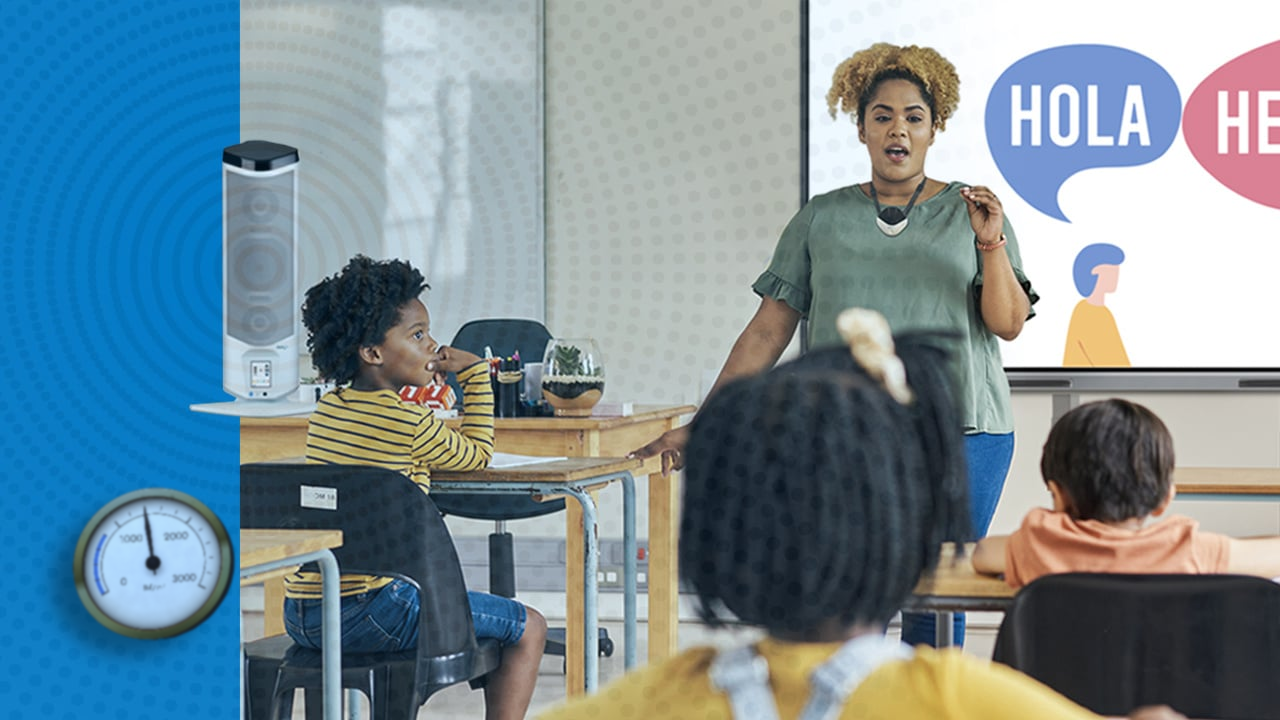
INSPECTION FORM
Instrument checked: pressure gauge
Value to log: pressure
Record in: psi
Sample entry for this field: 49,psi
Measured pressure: 1400,psi
